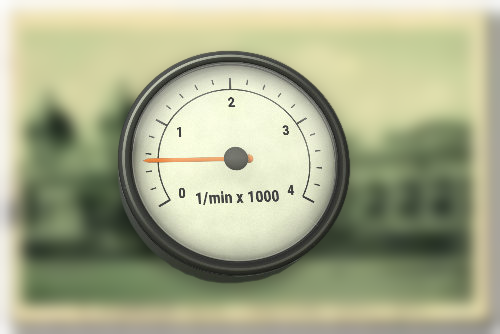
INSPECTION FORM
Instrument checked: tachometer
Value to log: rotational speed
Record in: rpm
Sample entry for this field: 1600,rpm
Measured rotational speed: 500,rpm
